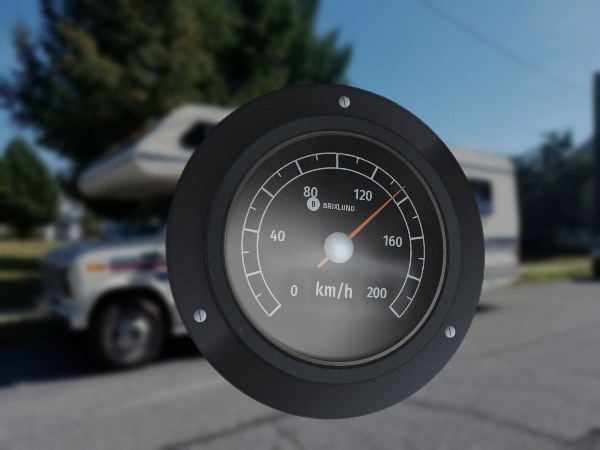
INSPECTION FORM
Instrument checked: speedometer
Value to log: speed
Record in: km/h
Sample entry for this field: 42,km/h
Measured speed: 135,km/h
